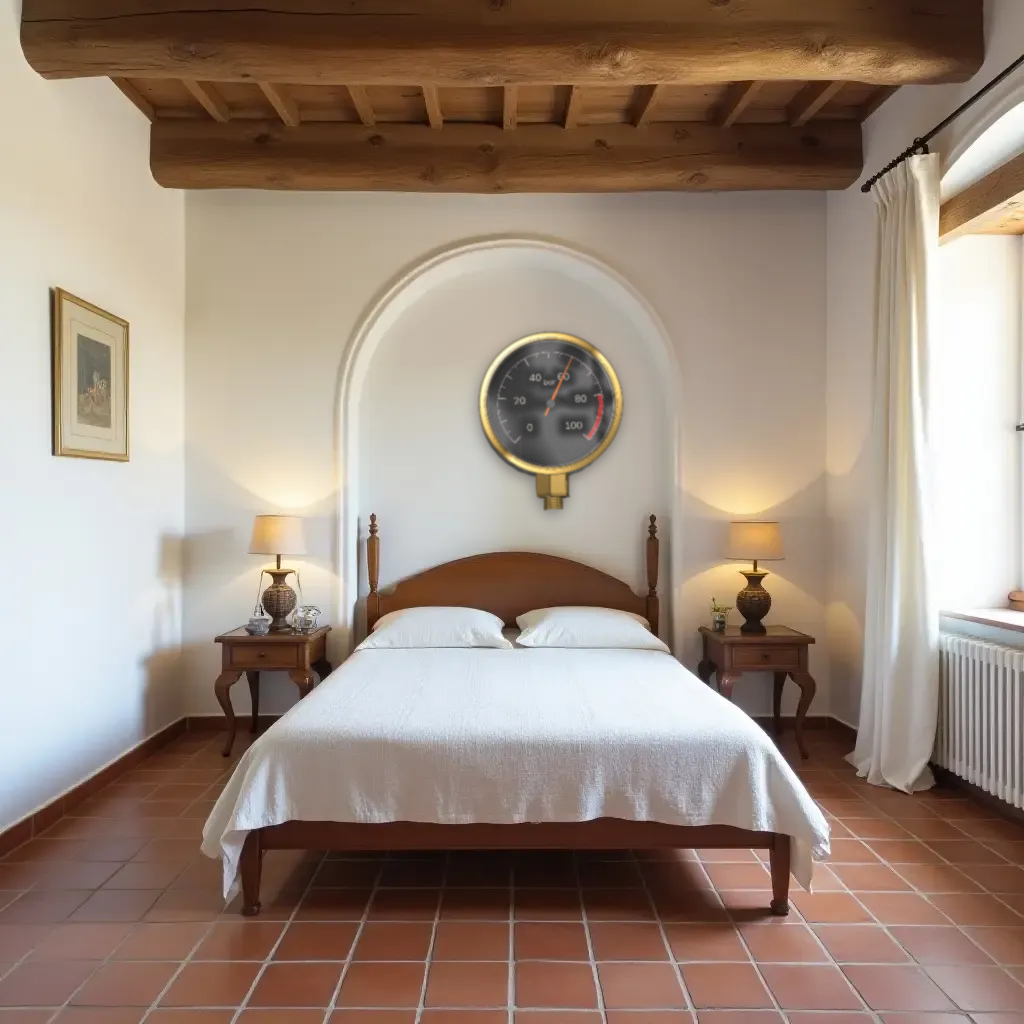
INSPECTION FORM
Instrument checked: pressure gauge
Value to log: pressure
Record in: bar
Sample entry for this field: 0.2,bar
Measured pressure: 60,bar
